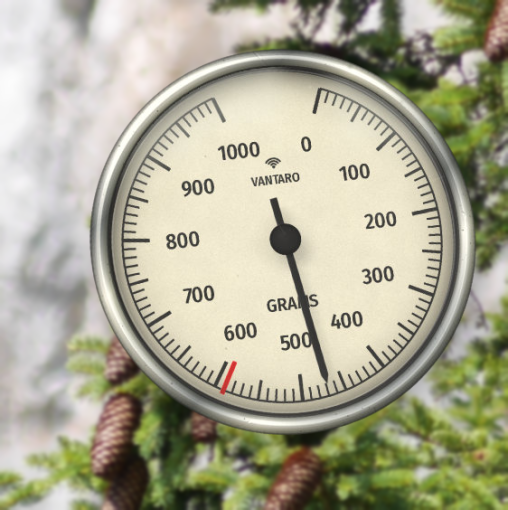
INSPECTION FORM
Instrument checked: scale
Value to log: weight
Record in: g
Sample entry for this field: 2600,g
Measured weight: 470,g
